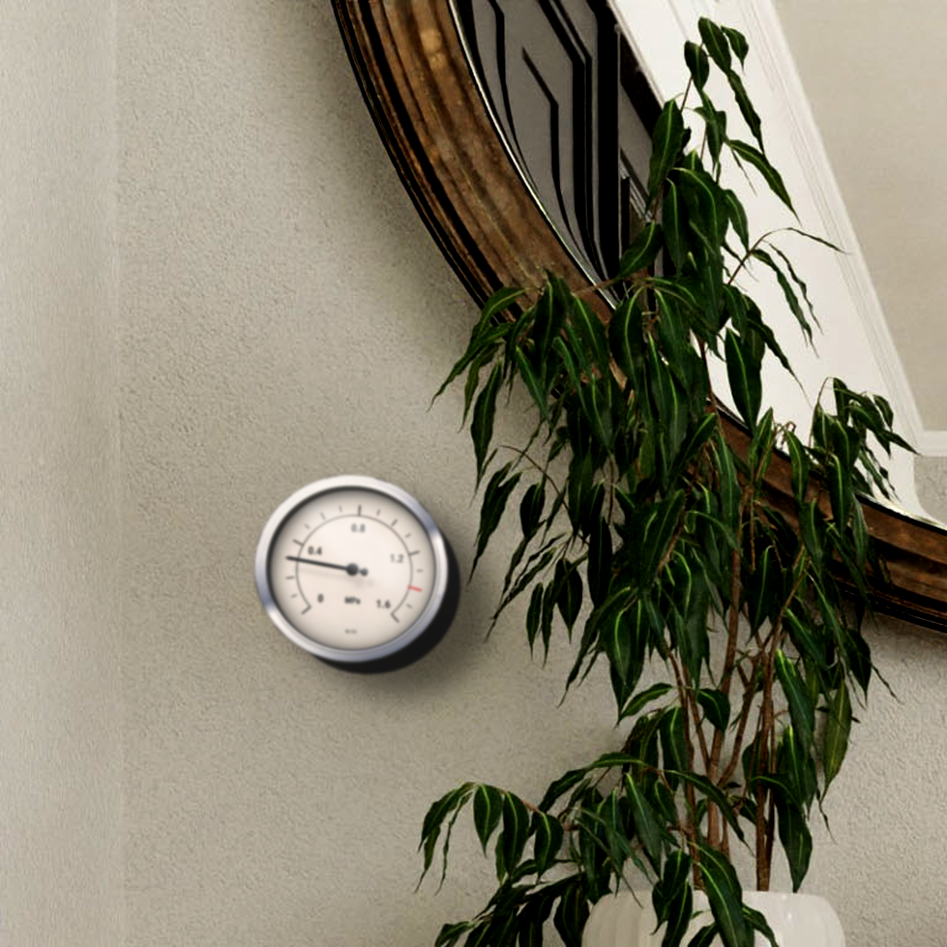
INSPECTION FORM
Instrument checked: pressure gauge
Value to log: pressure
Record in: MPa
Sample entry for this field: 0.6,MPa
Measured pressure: 0.3,MPa
